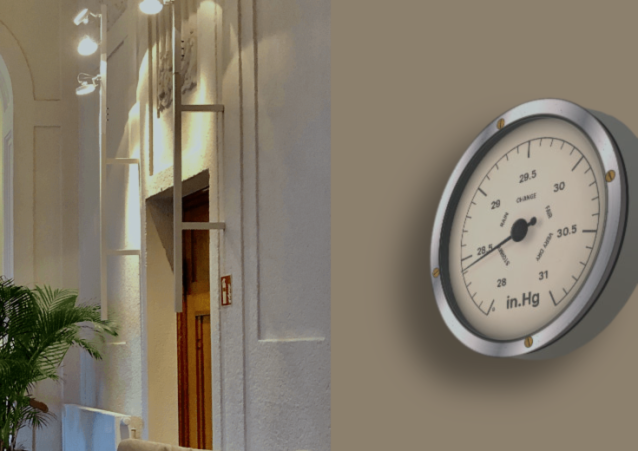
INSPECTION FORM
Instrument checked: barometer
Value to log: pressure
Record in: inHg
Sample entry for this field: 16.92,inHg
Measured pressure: 28.4,inHg
